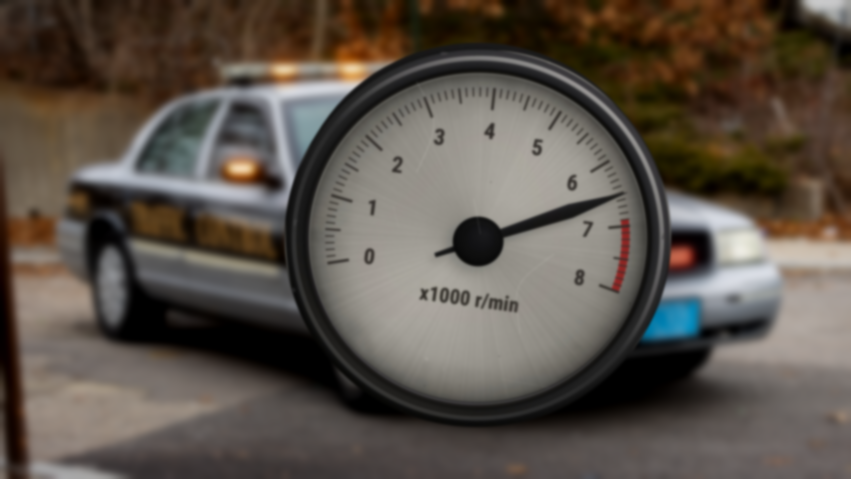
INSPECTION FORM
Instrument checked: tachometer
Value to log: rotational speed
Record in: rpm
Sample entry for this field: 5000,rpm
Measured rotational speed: 6500,rpm
